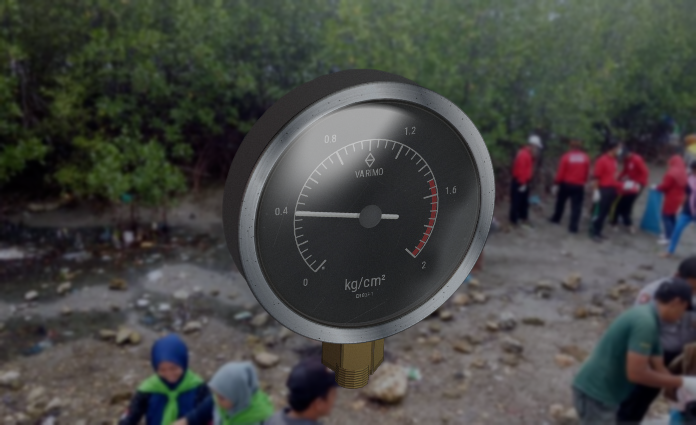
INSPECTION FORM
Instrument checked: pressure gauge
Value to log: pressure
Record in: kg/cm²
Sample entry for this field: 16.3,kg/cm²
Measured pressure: 0.4,kg/cm²
